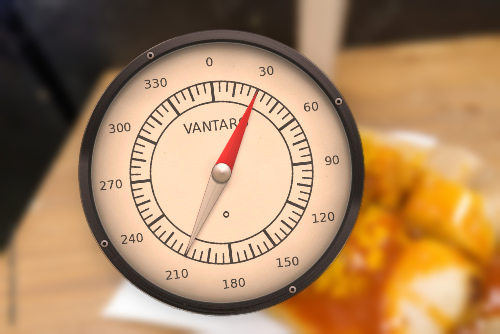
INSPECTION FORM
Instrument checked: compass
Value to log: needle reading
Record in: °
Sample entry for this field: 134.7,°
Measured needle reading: 30,°
